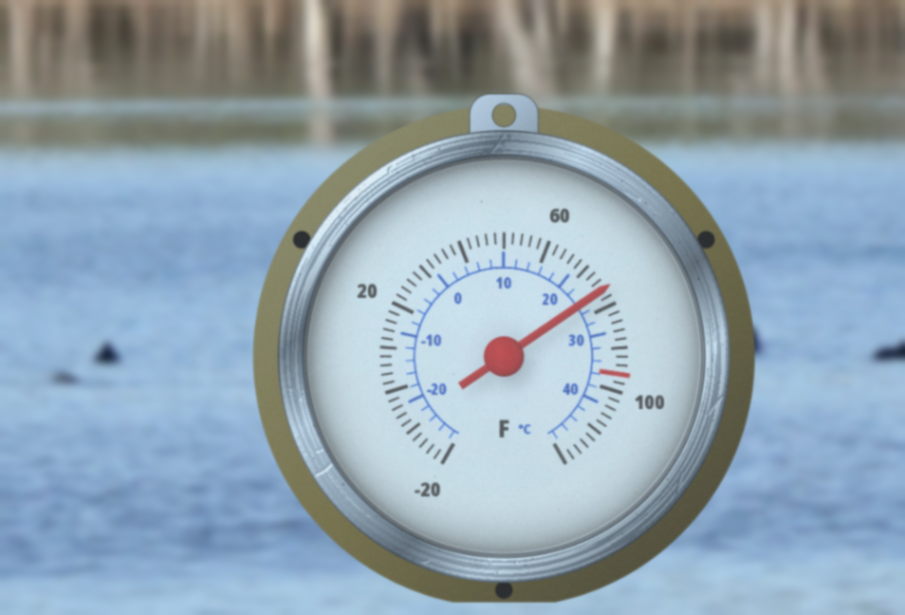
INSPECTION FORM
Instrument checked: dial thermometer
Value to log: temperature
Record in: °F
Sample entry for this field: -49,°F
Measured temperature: 76,°F
